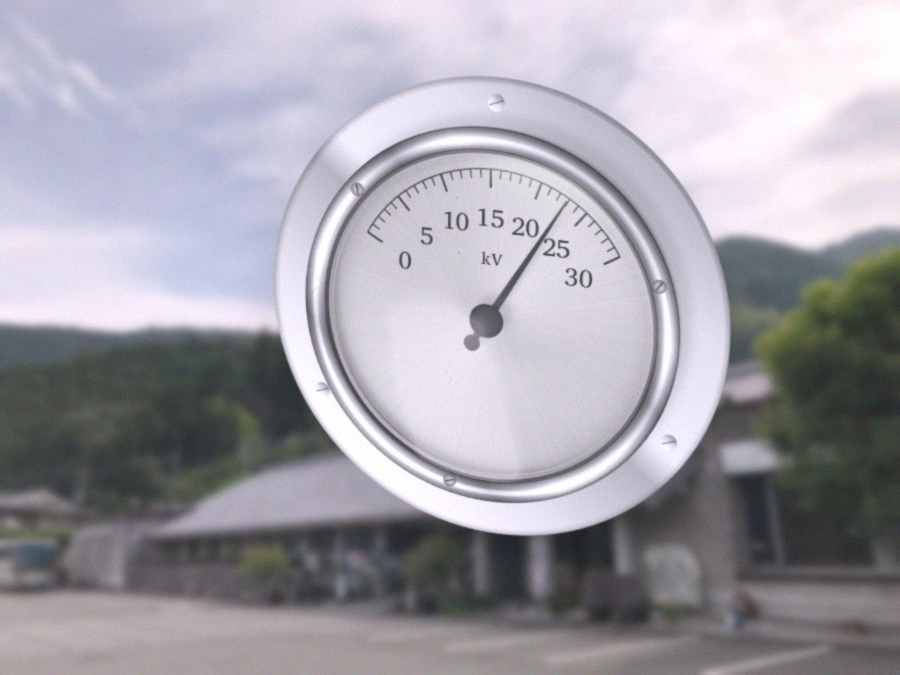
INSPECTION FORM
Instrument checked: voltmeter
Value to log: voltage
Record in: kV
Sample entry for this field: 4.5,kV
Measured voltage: 23,kV
